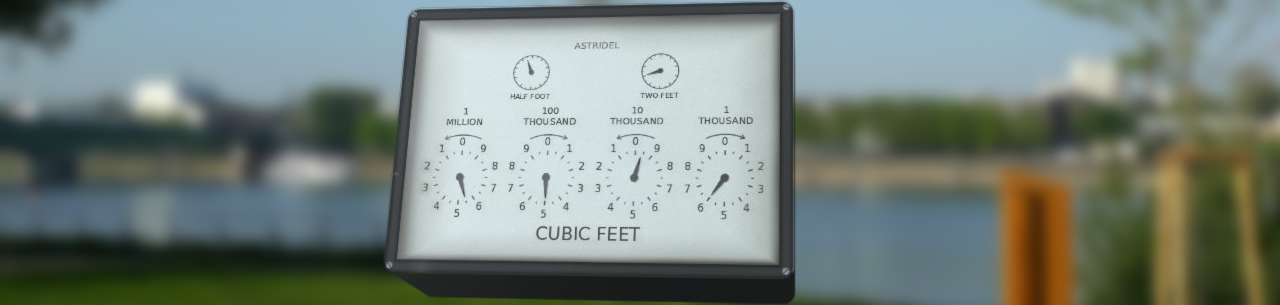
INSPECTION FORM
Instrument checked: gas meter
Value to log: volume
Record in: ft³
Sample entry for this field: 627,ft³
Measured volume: 549600,ft³
